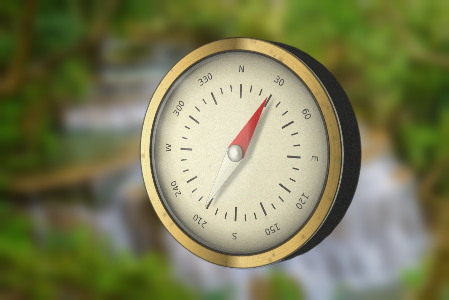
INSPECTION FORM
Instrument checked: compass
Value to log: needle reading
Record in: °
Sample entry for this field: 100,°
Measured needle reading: 30,°
